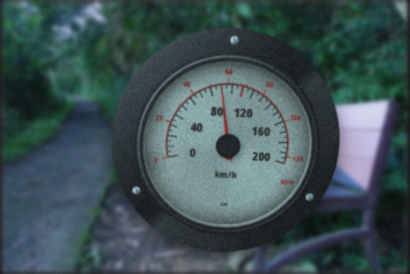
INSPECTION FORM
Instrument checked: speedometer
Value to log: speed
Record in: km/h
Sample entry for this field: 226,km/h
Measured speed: 90,km/h
